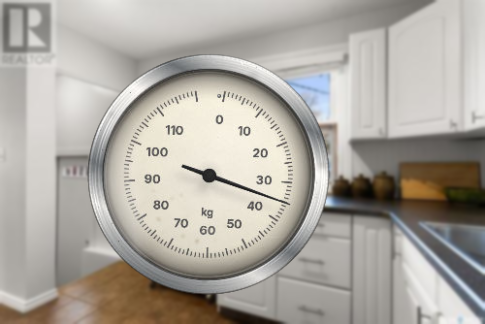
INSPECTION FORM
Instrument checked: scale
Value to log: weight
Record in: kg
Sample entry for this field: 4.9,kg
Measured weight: 35,kg
